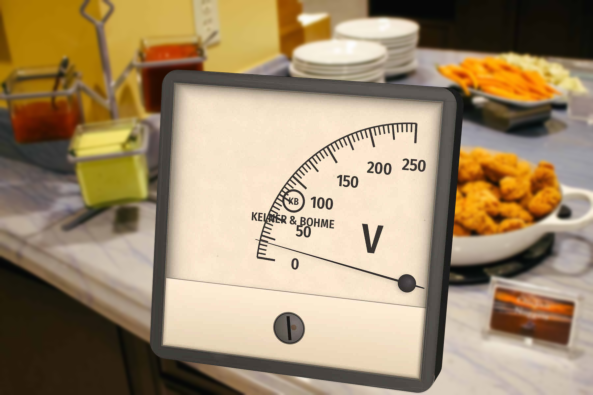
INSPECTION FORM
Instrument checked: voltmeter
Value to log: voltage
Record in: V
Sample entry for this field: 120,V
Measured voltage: 20,V
